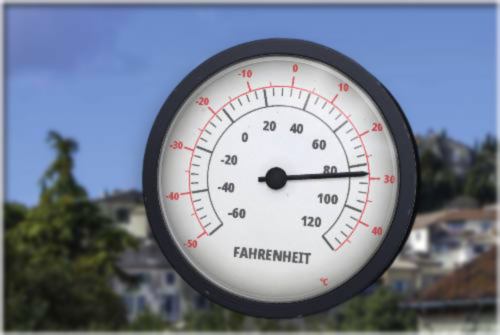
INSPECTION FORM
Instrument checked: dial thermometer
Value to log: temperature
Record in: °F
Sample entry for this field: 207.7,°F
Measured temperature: 84,°F
